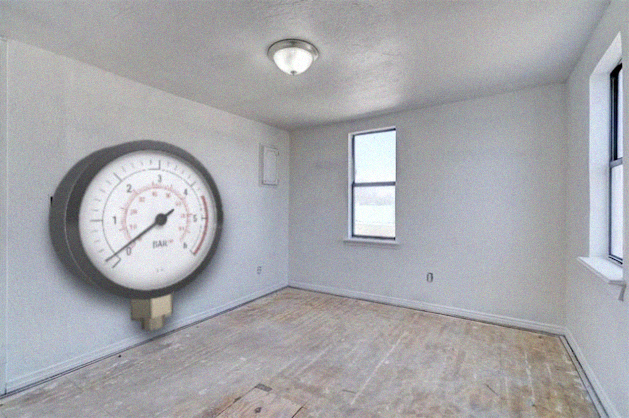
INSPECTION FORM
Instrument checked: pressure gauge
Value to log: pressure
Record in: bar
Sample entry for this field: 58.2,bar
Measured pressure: 0.2,bar
